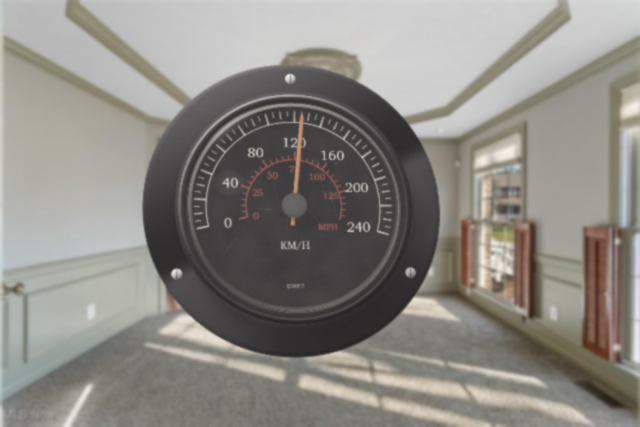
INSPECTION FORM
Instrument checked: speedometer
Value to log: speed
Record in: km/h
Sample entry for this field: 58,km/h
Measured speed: 125,km/h
